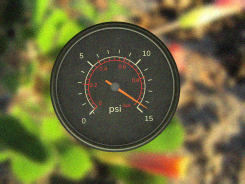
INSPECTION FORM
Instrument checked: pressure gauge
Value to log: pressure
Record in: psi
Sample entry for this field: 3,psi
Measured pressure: 14.5,psi
